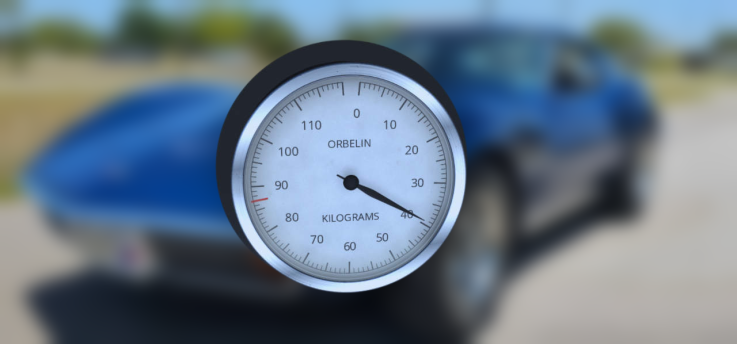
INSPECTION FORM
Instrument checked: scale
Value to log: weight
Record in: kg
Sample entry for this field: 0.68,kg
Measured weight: 39,kg
